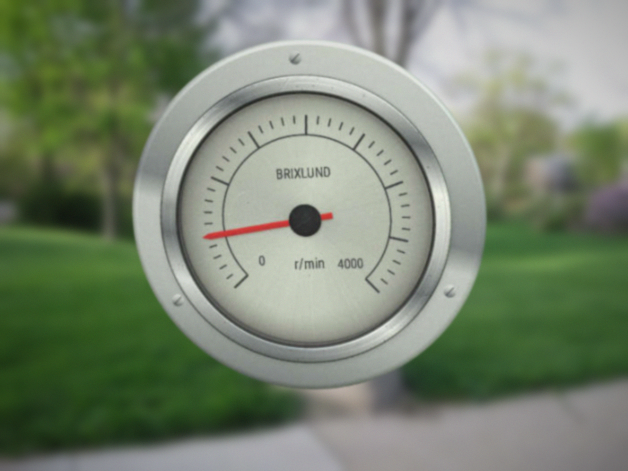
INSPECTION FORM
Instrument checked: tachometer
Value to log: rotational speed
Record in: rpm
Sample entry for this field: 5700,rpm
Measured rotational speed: 500,rpm
